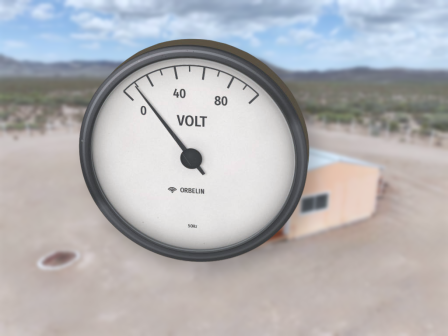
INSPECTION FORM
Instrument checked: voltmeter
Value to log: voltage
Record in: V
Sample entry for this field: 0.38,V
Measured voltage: 10,V
